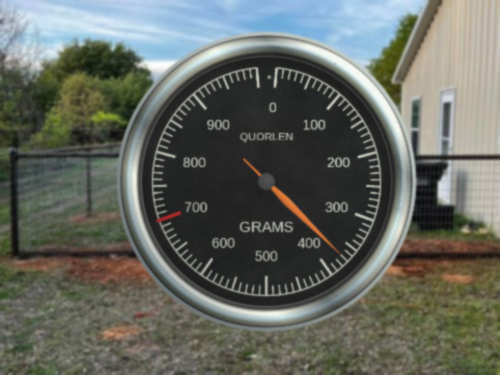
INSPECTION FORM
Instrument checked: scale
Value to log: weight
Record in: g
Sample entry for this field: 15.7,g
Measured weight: 370,g
